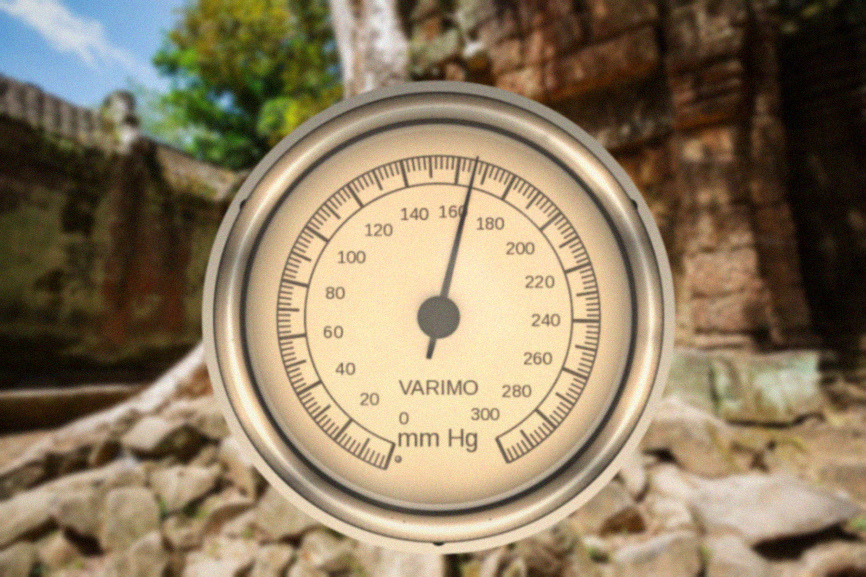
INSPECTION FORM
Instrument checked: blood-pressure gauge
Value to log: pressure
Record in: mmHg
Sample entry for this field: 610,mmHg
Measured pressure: 166,mmHg
